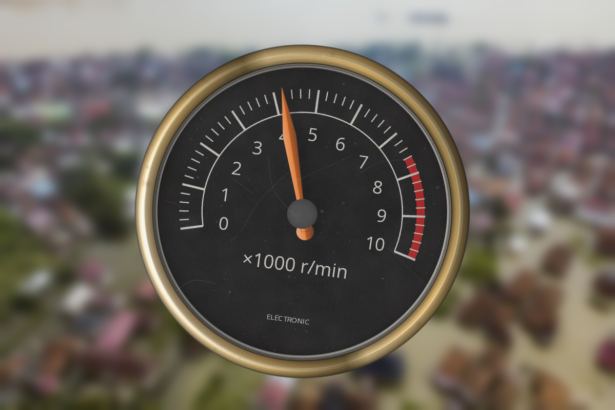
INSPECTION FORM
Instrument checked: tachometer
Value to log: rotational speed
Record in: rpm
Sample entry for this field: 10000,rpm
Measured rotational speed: 4200,rpm
